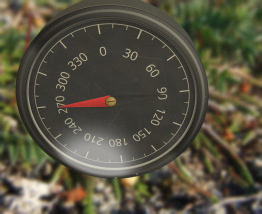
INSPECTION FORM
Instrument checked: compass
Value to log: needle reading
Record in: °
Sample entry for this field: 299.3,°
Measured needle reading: 270,°
